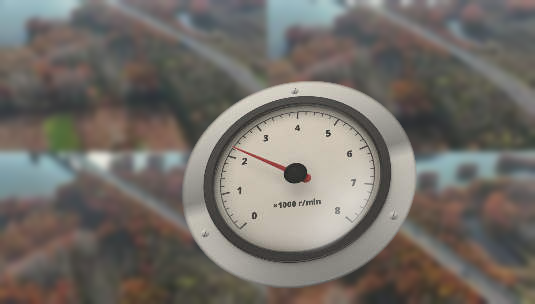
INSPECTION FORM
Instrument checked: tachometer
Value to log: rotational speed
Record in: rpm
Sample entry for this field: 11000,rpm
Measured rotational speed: 2200,rpm
